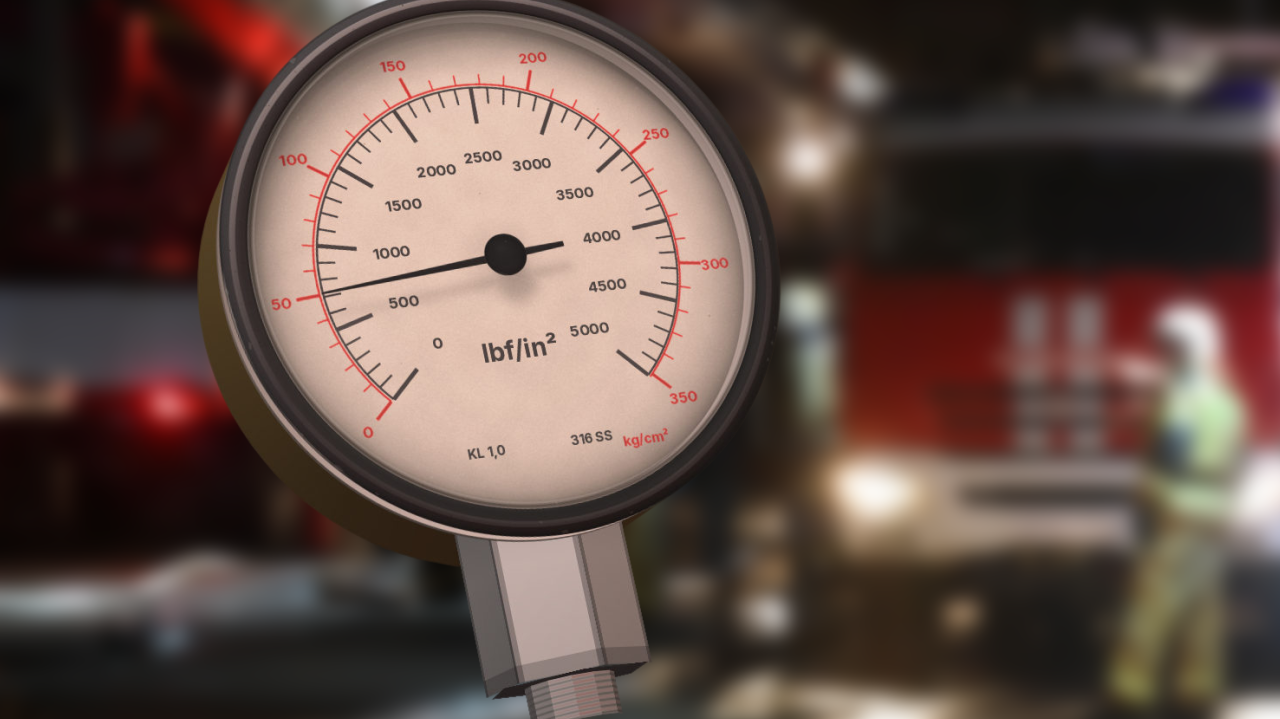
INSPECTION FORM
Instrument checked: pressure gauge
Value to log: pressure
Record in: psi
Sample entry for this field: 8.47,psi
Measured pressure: 700,psi
